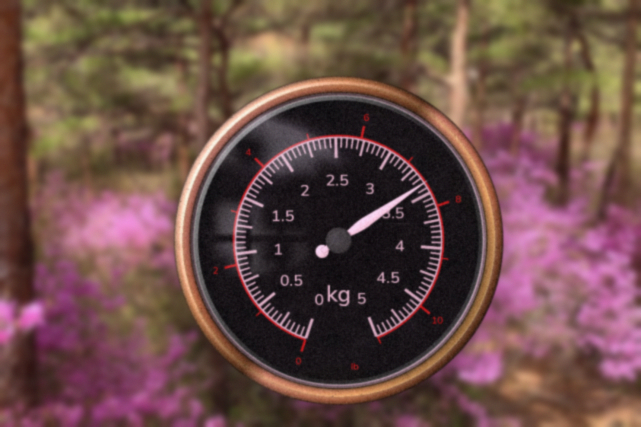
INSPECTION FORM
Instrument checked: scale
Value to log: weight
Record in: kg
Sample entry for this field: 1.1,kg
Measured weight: 3.4,kg
